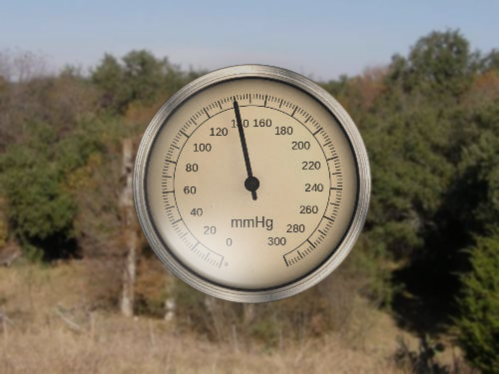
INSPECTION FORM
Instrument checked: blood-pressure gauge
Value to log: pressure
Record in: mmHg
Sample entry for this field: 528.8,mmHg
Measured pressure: 140,mmHg
